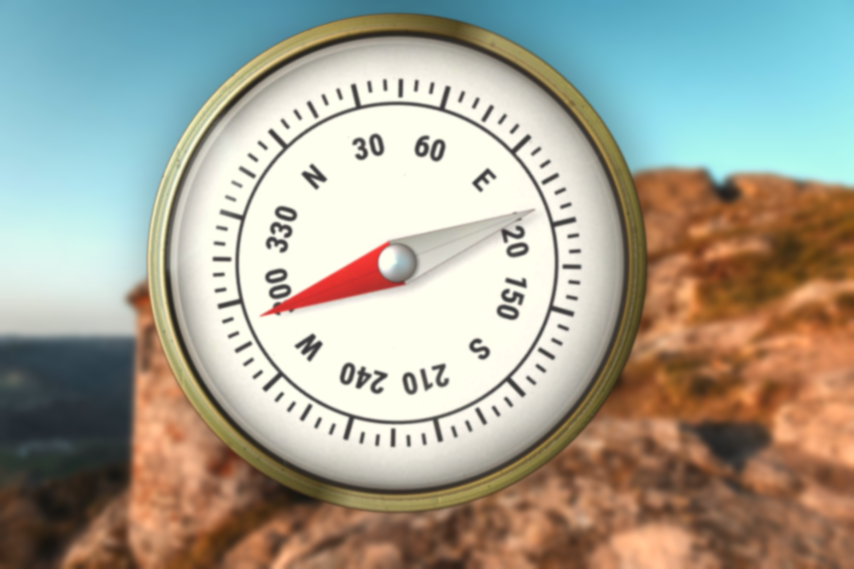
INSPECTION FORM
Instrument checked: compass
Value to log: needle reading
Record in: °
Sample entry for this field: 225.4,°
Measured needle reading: 292.5,°
